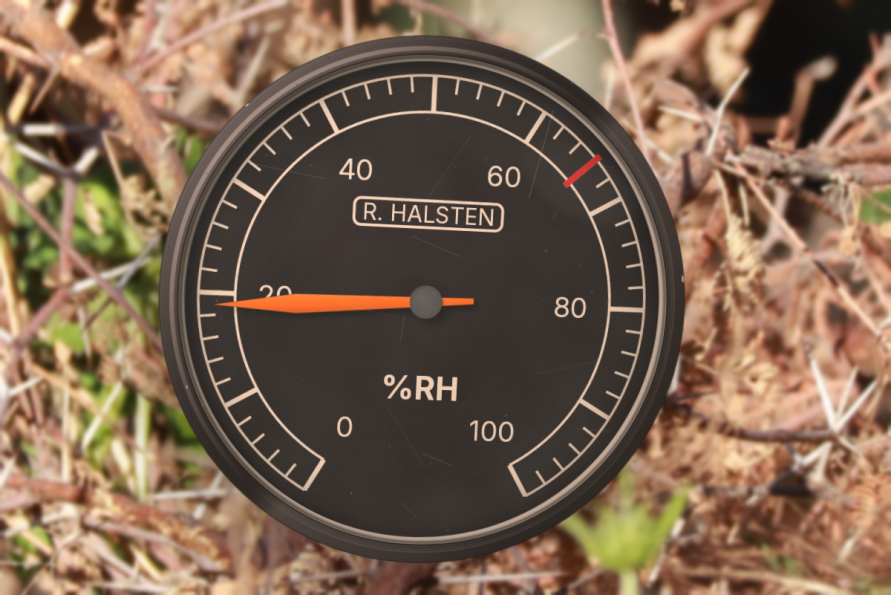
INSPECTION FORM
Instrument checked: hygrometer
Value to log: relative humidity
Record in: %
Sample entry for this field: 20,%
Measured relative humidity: 19,%
